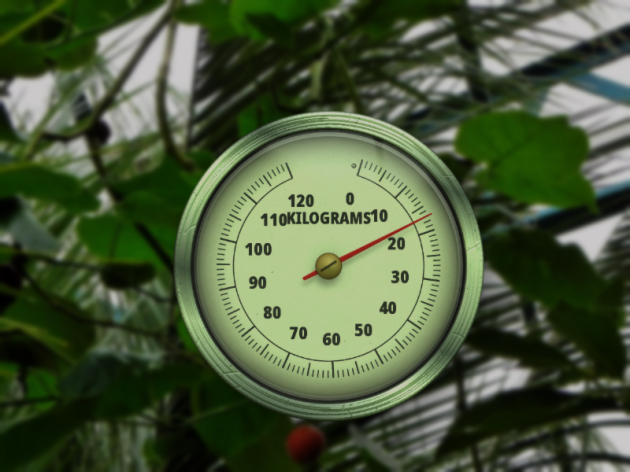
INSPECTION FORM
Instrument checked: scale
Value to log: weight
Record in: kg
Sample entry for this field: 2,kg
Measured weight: 17,kg
